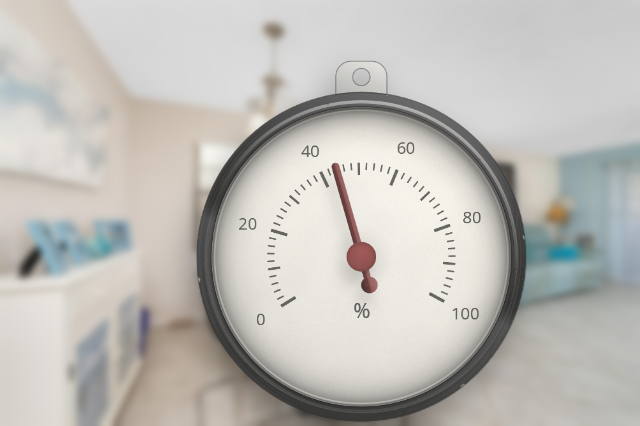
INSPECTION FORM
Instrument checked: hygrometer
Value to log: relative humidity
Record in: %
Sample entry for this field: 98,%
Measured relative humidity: 44,%
